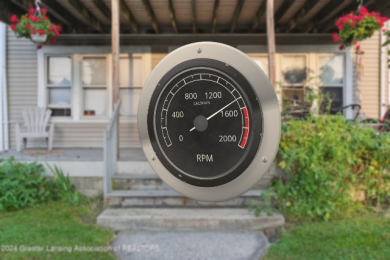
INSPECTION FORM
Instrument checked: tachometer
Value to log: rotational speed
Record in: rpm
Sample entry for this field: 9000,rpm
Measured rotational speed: 1500,rpm
